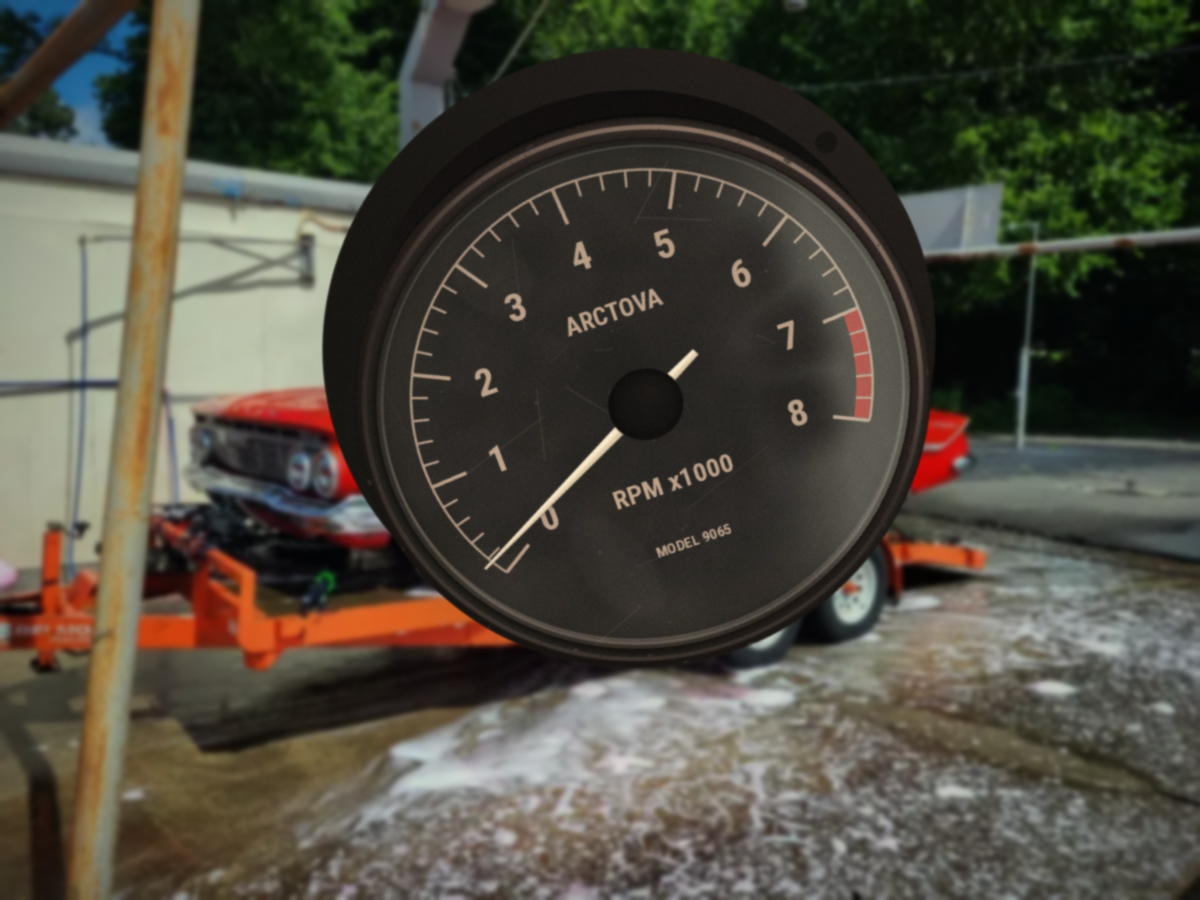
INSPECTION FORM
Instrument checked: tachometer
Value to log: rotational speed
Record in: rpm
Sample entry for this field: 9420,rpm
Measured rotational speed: 200,rpm
